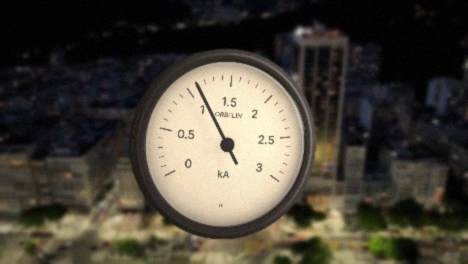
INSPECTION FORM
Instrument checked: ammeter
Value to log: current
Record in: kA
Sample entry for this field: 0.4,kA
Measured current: 1.1,kA
